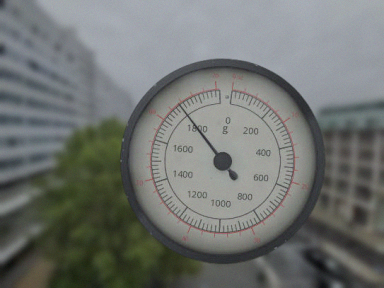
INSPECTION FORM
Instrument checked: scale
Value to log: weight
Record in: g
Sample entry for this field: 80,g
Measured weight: 1800,g
